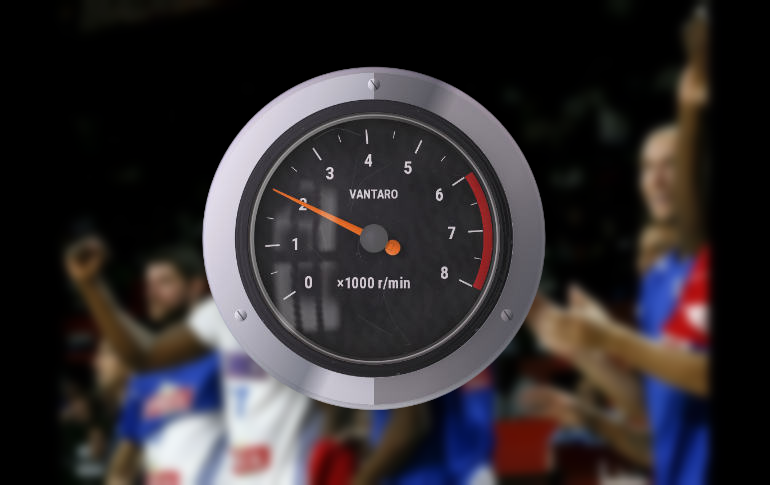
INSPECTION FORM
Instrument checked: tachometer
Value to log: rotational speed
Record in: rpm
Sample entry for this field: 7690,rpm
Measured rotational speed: 2000,rpm
